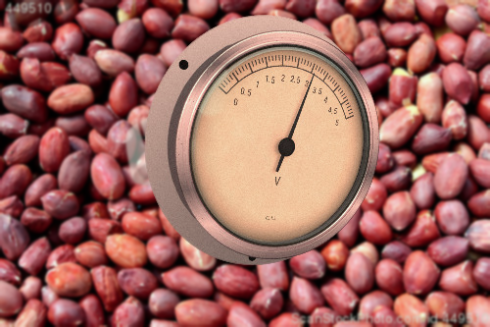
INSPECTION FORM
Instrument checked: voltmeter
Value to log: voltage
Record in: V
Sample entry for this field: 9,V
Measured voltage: 3,V
